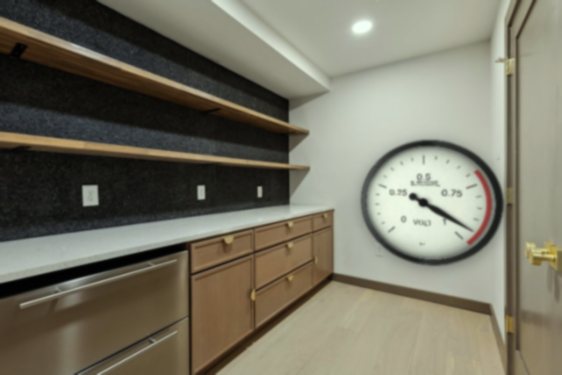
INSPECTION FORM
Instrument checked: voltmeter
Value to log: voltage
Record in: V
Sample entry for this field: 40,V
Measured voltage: 0.95,V
